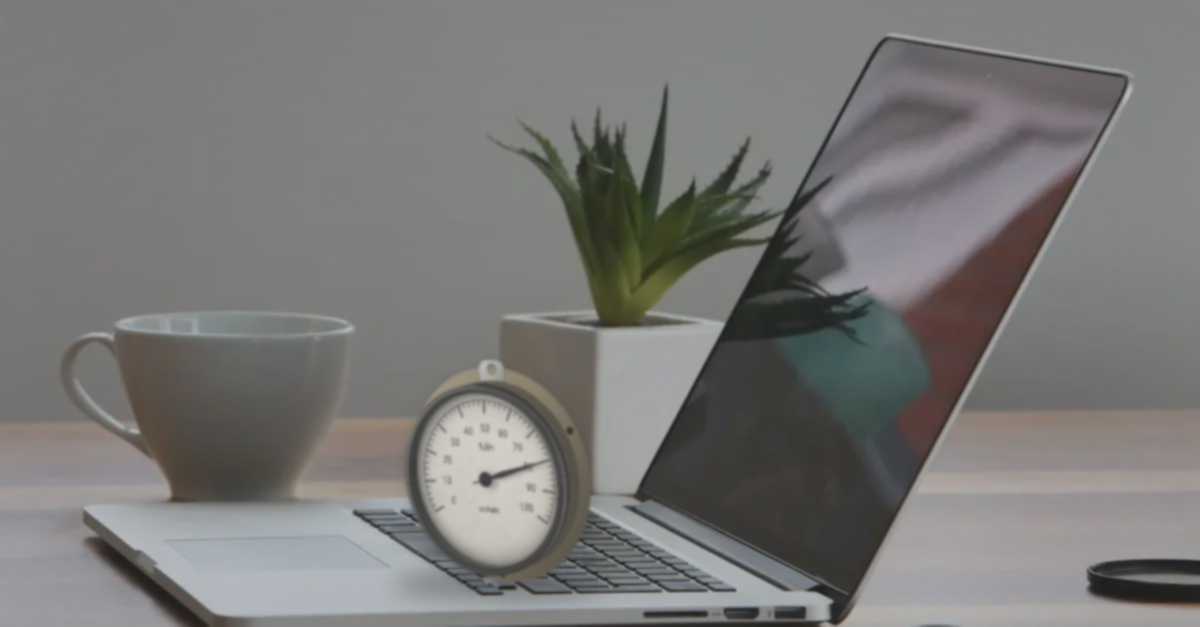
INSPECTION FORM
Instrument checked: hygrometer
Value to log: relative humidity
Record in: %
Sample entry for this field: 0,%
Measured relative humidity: 80,%
